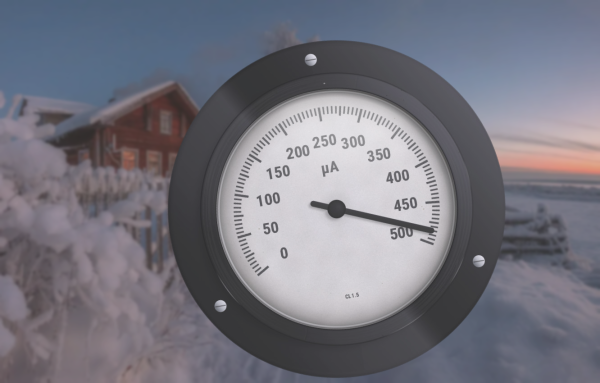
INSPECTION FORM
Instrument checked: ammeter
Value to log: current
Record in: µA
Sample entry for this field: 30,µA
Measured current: 485,µA
